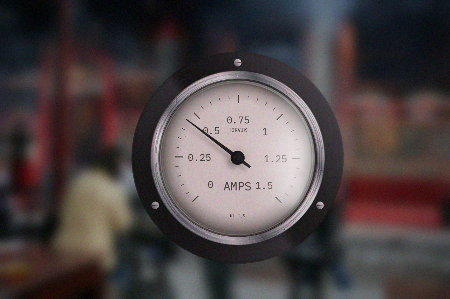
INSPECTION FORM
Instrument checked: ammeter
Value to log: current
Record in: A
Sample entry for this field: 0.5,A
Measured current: 0.45,A
